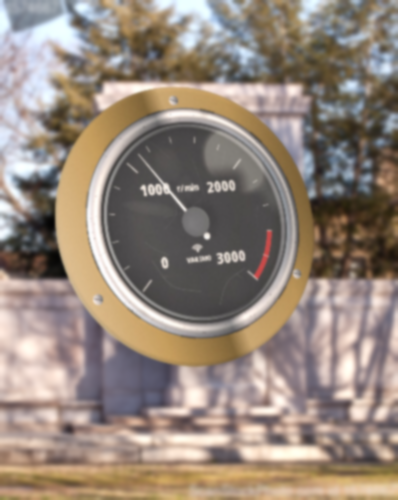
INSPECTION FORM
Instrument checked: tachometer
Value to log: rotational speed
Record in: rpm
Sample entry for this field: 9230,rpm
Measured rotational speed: 1100,rpm
